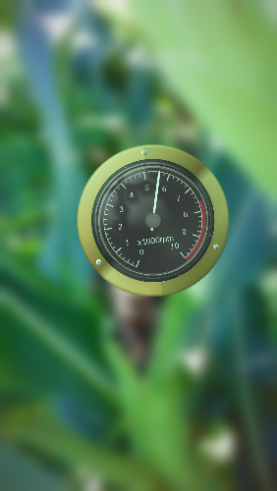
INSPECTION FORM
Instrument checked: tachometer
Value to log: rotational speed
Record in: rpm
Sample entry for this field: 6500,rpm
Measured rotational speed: 5600,rpm
